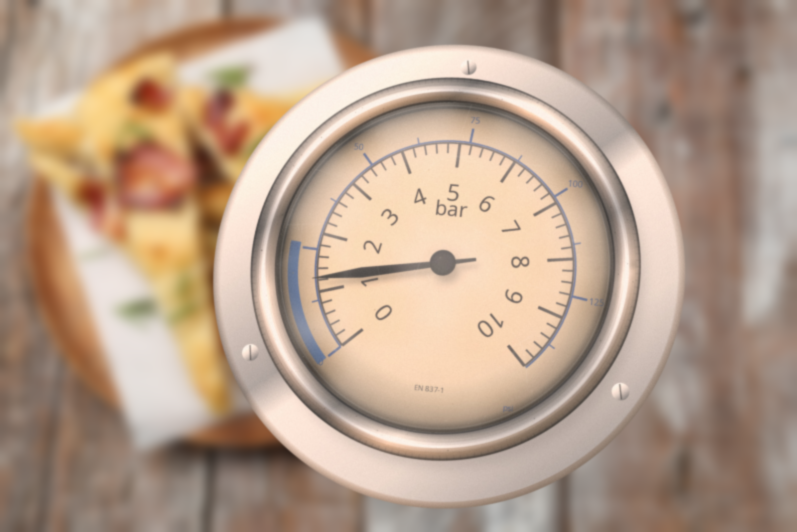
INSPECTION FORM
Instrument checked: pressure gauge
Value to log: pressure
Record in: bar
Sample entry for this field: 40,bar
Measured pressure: 1.2,bar
